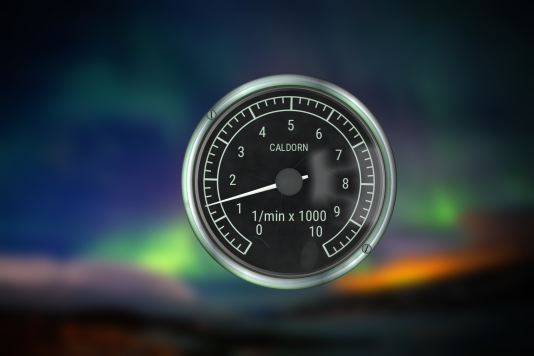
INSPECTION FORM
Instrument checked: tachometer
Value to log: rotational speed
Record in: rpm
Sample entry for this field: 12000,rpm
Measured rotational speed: 1400,rpm
